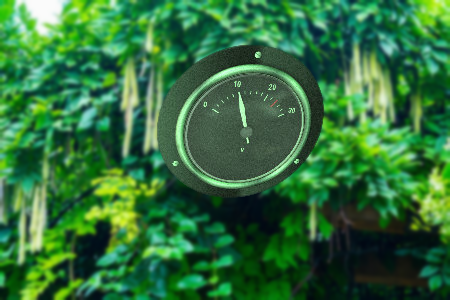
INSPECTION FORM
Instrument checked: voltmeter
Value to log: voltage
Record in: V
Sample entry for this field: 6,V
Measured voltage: 10,V
